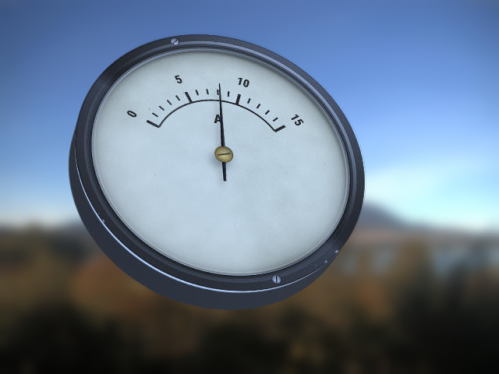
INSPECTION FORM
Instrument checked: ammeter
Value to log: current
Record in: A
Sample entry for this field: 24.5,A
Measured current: 8,A
